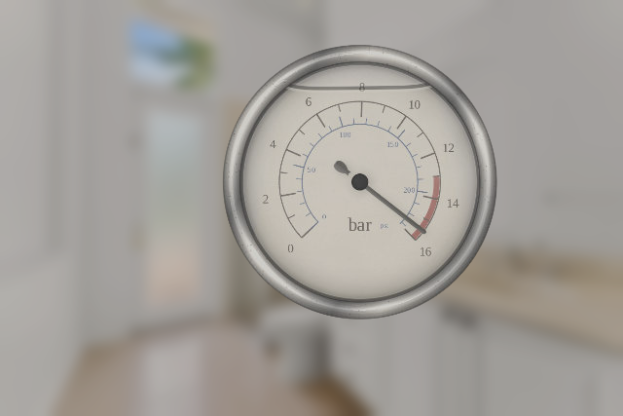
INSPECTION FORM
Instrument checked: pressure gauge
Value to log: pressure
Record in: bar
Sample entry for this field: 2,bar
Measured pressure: 15.5,bar
